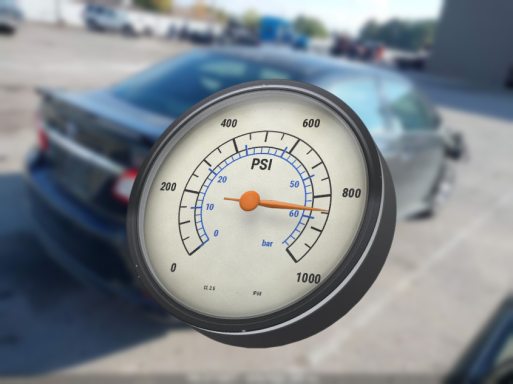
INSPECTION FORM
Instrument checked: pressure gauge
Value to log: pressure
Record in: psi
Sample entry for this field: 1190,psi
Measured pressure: 850,psi
